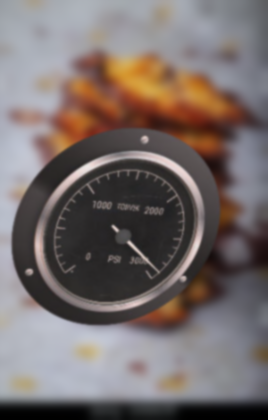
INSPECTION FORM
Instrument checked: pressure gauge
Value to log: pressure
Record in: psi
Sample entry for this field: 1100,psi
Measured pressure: 2900,psi
